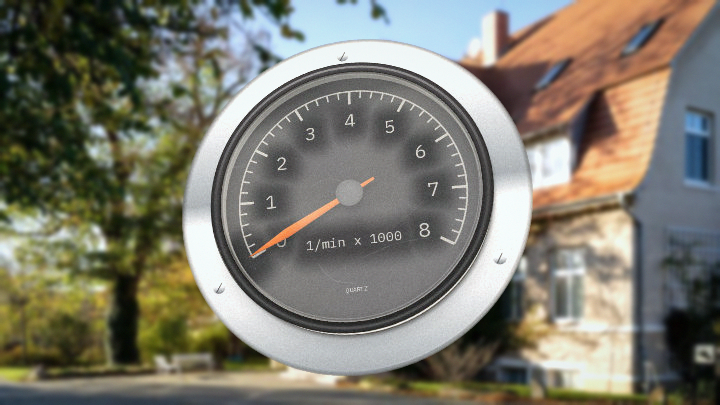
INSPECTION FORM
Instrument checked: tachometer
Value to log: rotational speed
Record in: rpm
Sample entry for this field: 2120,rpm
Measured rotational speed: 0,rpm
